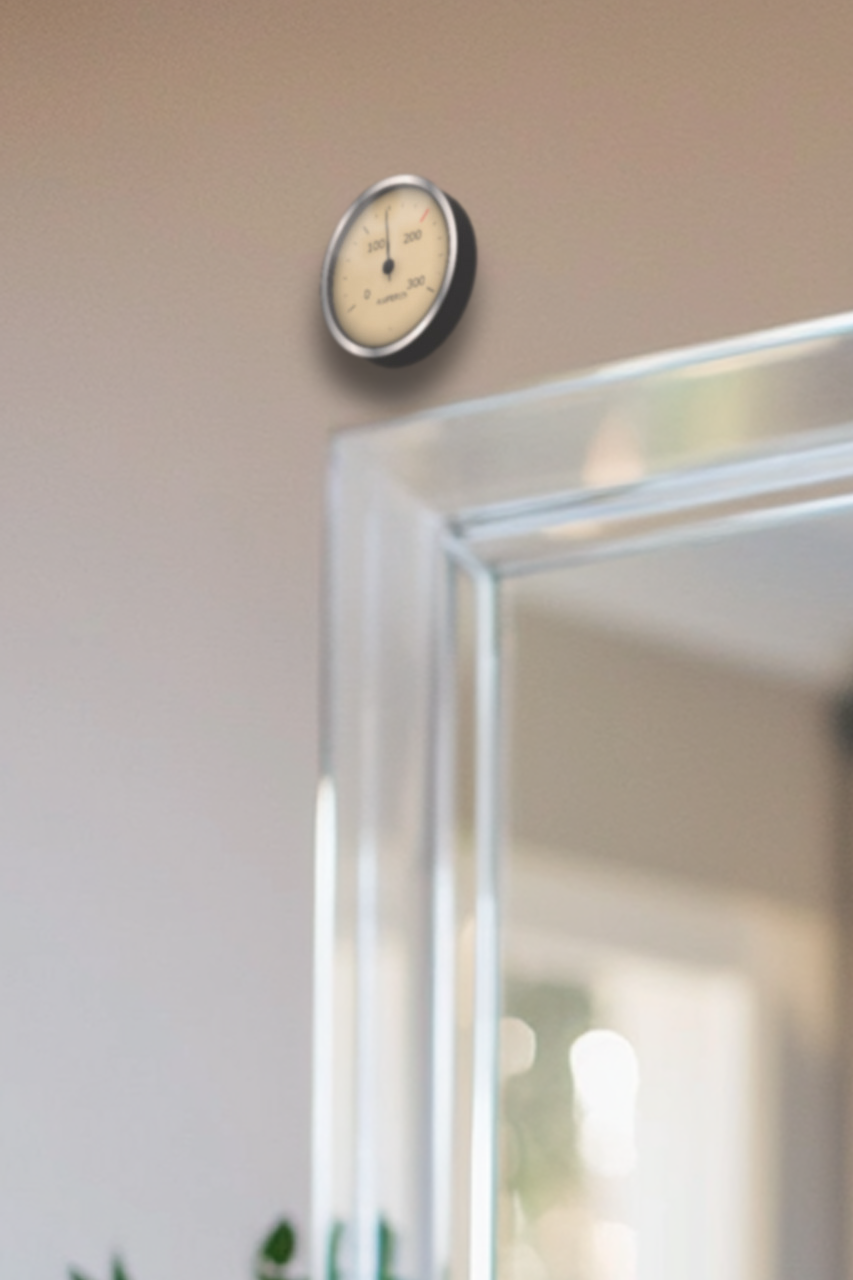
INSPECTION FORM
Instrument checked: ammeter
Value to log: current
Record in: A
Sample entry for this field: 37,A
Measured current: 140,A
